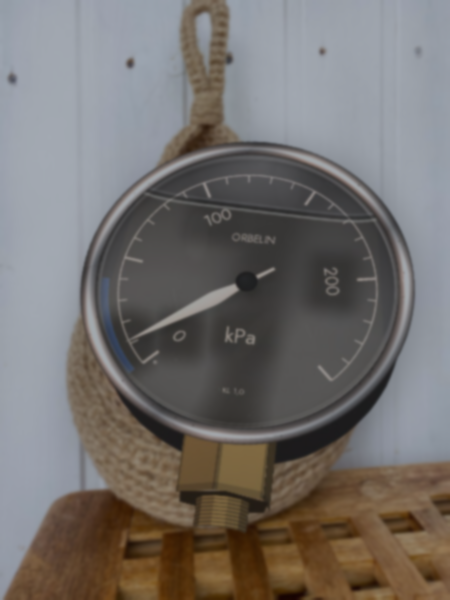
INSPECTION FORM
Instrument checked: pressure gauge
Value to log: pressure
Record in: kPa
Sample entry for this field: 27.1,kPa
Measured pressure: 10,kPa
